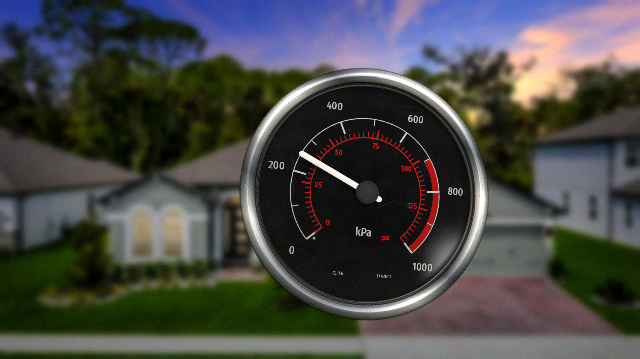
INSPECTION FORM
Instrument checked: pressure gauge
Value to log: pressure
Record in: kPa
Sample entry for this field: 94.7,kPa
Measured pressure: 250,kPa
